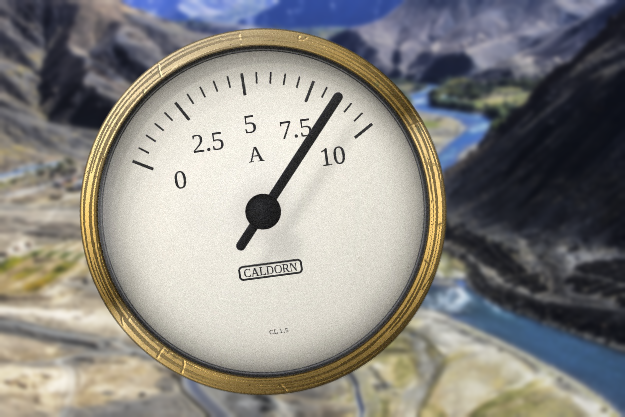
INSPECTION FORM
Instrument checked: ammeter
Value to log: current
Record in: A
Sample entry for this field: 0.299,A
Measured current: 8.5,A
